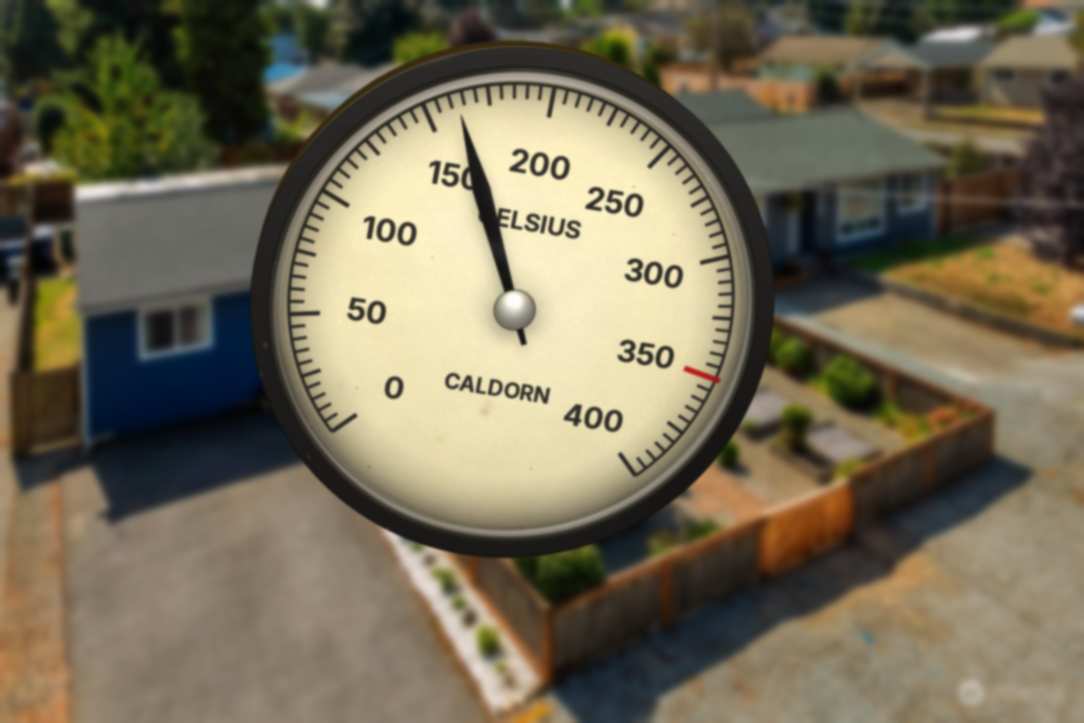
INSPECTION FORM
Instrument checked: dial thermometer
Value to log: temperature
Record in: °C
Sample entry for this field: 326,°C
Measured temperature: 162.5,°C
